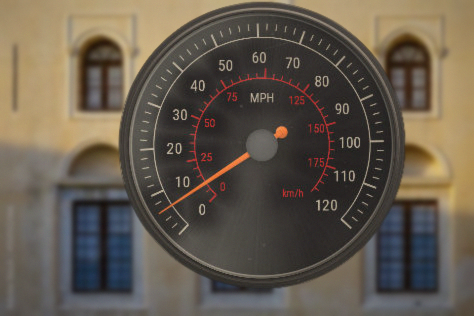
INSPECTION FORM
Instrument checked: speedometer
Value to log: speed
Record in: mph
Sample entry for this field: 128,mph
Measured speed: 6,mph
